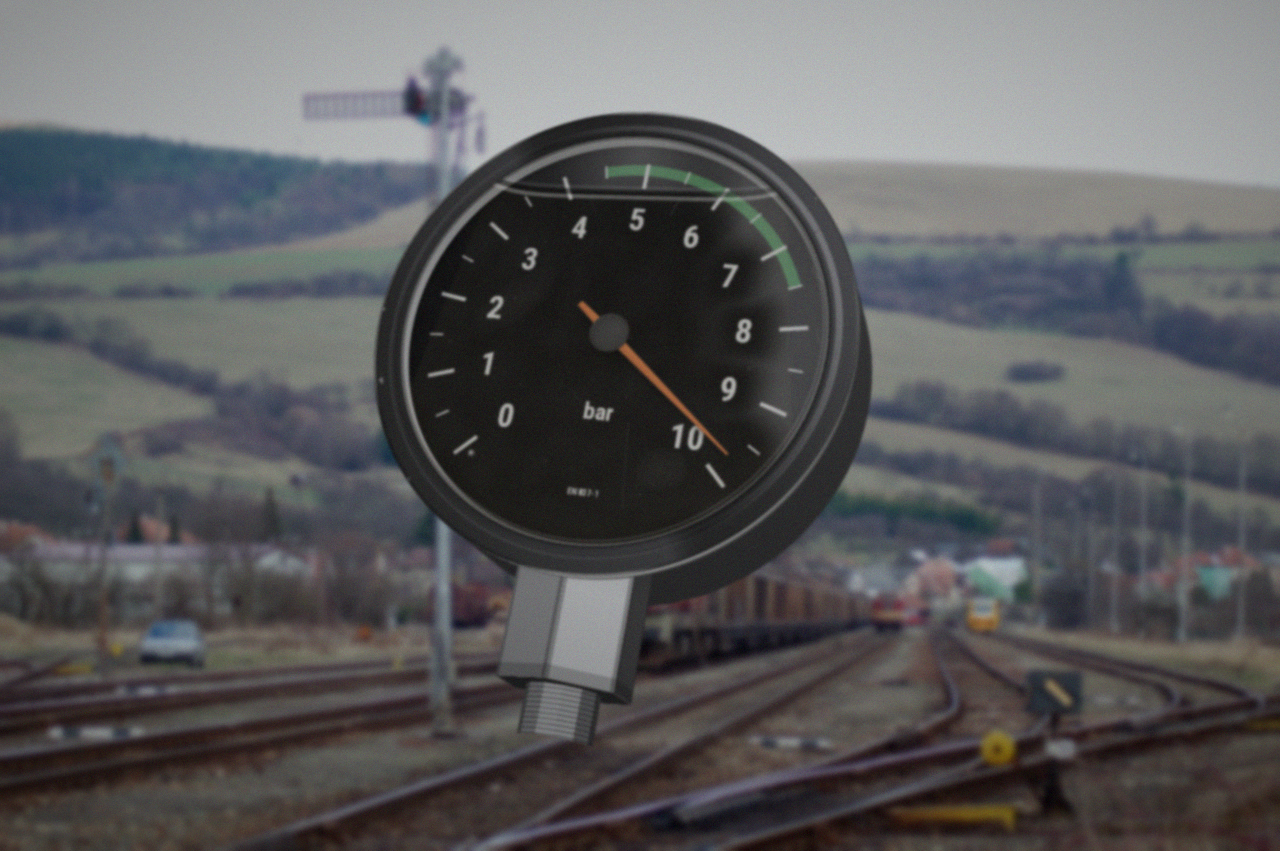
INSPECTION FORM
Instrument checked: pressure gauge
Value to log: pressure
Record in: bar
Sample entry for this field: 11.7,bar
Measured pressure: 9.75,bar
